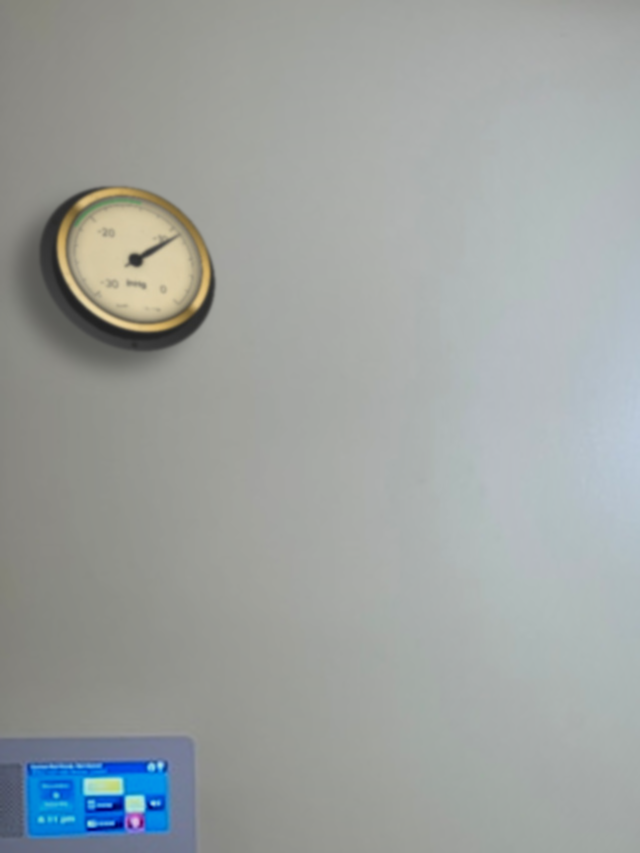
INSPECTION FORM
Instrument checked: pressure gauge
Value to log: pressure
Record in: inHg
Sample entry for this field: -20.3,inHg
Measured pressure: -9,inHg
